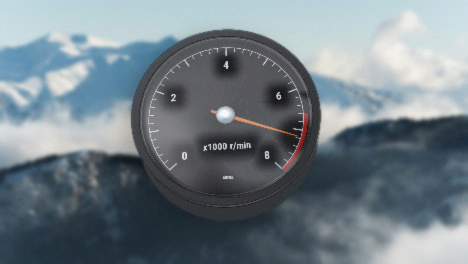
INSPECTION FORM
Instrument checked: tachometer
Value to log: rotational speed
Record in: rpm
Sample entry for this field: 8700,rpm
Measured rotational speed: 7200,rpm
